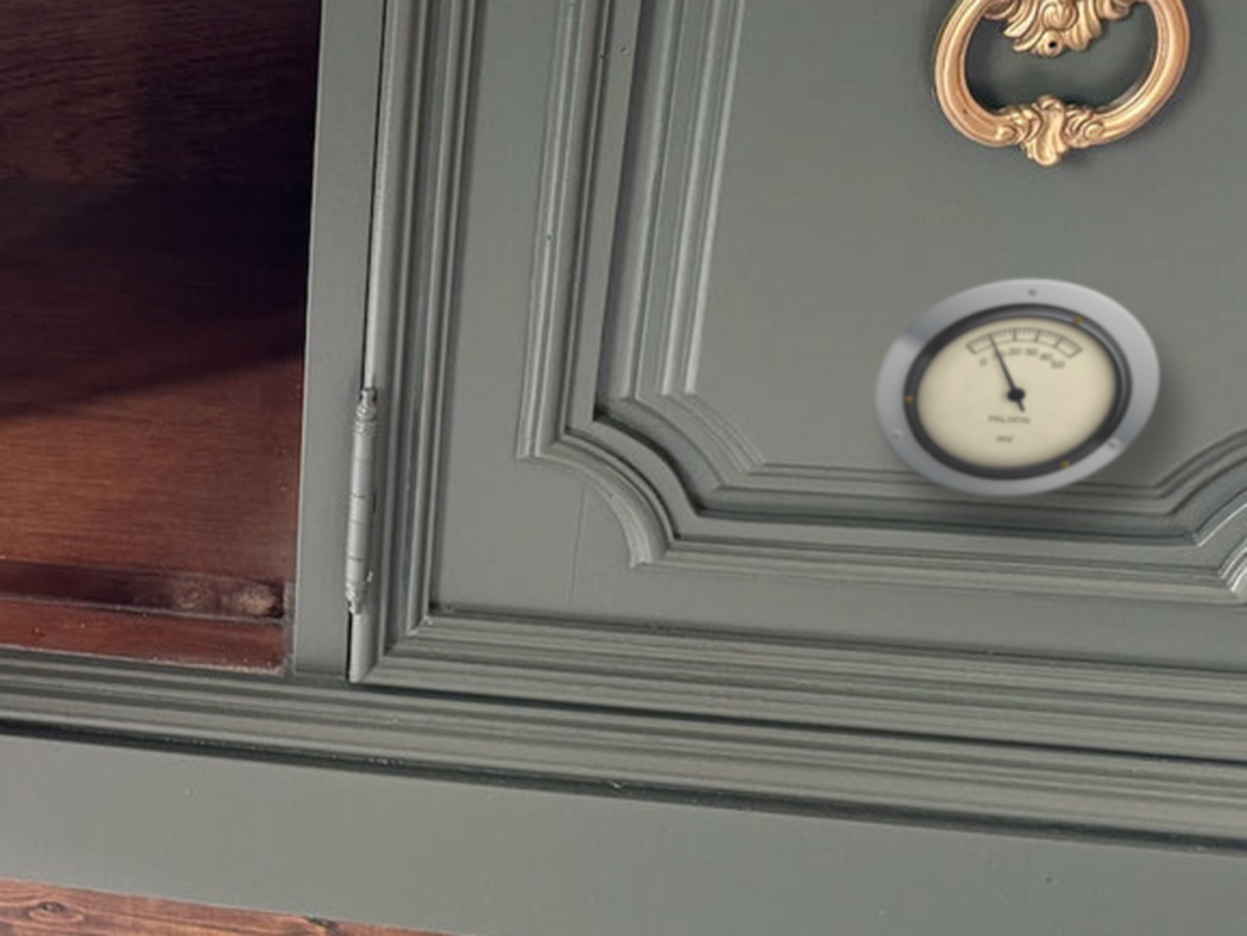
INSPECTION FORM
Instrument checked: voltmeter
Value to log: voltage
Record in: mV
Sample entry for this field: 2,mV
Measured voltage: 10,mV
